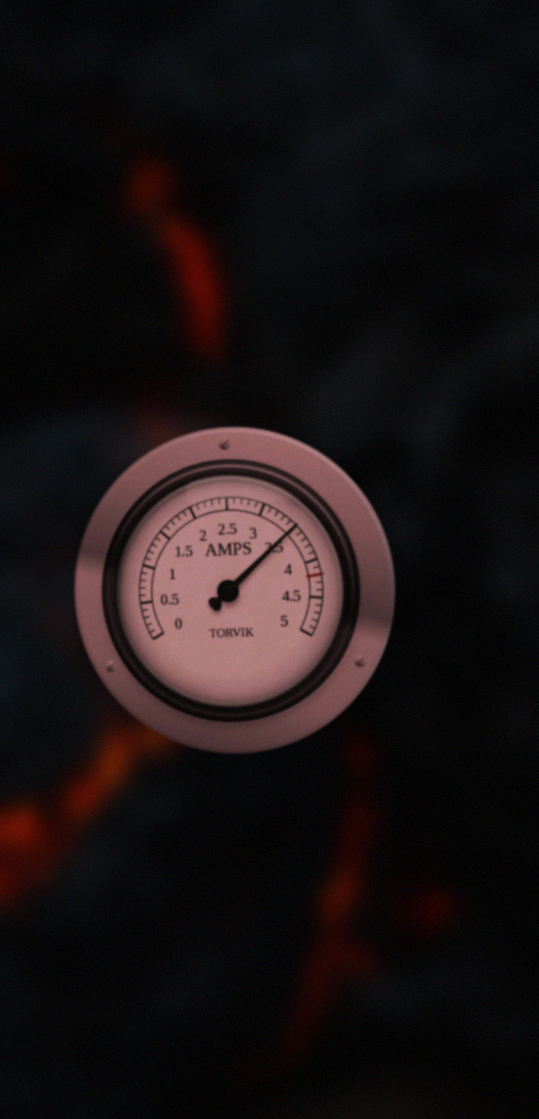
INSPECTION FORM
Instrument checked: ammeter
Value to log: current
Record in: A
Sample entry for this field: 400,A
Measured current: 3.5,A
